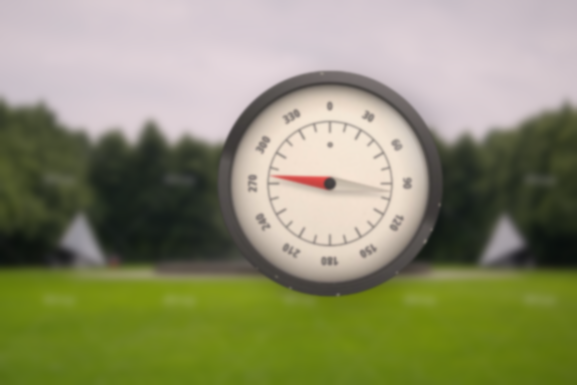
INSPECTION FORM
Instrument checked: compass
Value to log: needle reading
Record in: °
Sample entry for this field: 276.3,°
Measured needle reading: 277.5,°
